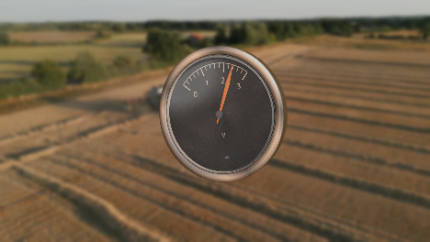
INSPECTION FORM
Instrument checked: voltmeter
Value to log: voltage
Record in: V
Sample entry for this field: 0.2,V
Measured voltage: 2.4,V
